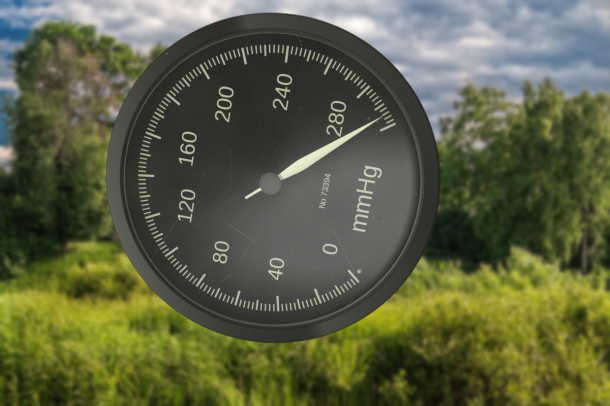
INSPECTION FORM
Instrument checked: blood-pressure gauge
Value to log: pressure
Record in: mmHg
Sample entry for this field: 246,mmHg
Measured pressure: 294,mmHg
